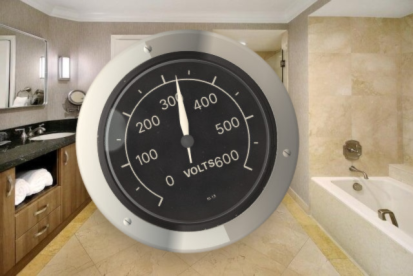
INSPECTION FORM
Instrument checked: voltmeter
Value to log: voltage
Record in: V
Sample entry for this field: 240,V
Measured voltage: 325,V
